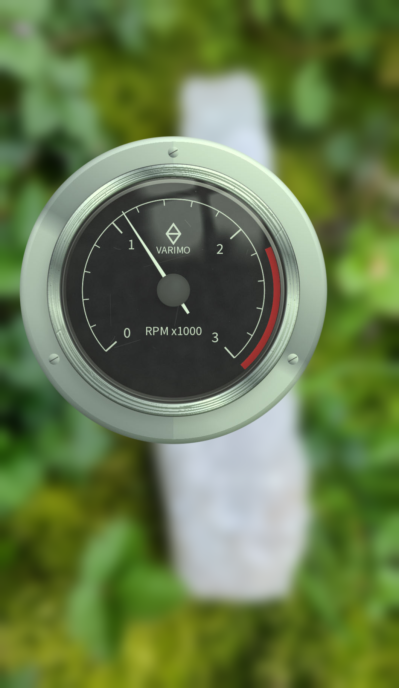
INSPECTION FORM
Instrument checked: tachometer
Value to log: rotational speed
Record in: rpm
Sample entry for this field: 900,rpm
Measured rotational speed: 1100,rpm
